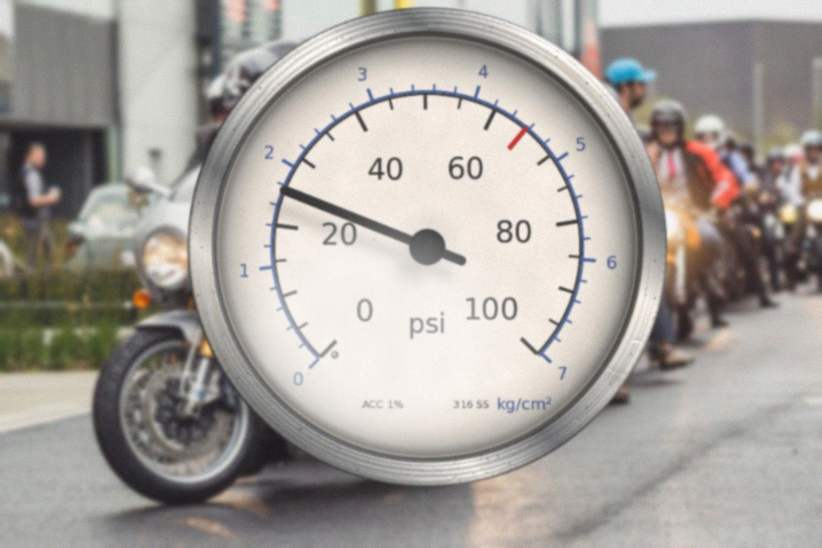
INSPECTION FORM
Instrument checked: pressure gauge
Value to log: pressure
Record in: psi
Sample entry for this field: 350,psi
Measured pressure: 25,psi
